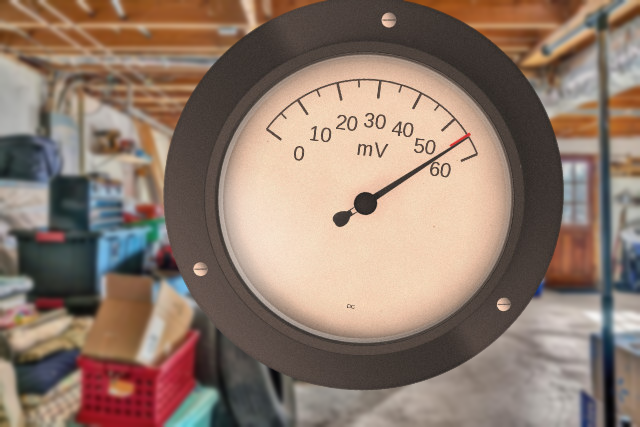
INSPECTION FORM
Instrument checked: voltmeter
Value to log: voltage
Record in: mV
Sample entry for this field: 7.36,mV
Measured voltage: 55,mV
